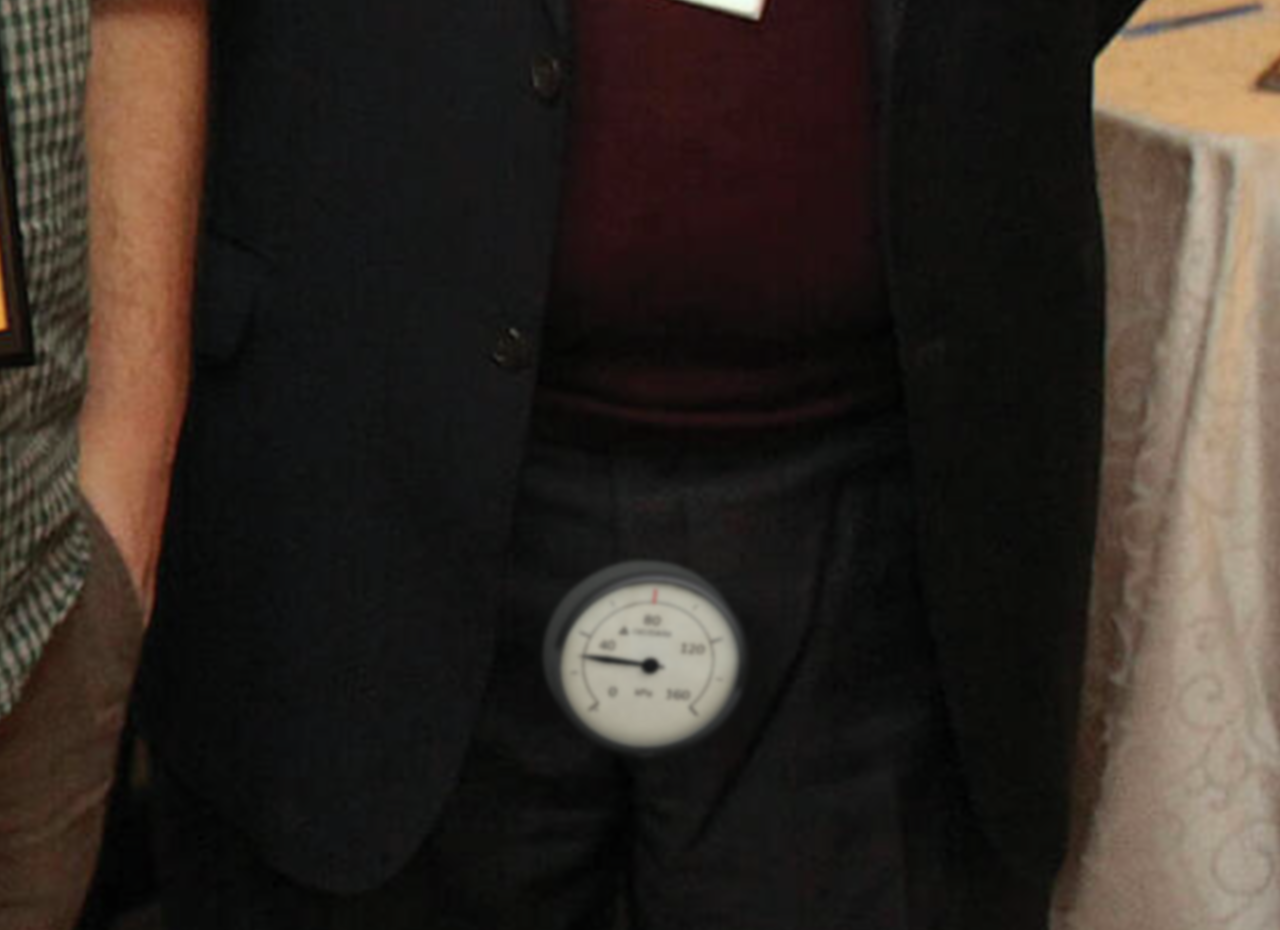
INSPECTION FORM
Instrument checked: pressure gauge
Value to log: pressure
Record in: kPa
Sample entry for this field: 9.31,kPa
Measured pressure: 30,kPa
